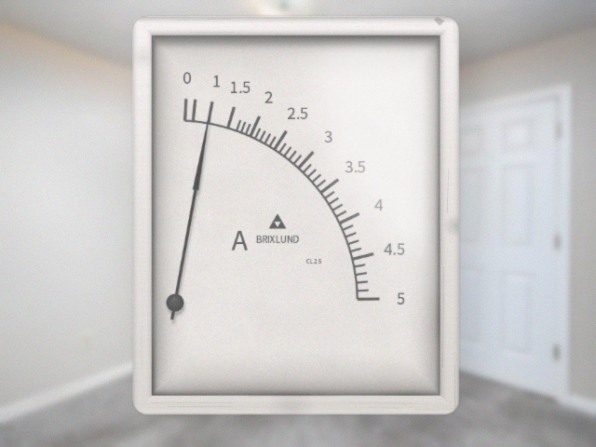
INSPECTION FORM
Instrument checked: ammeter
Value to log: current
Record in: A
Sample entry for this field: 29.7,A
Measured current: 1,A
